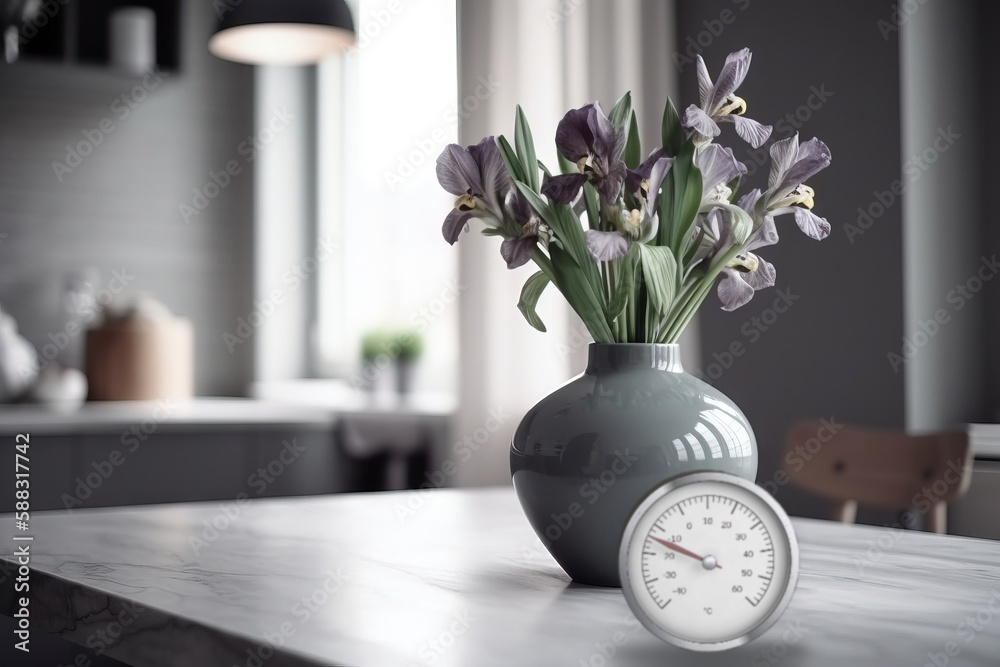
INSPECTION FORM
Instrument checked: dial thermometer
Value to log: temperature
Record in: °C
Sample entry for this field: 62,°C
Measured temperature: -14,°C
